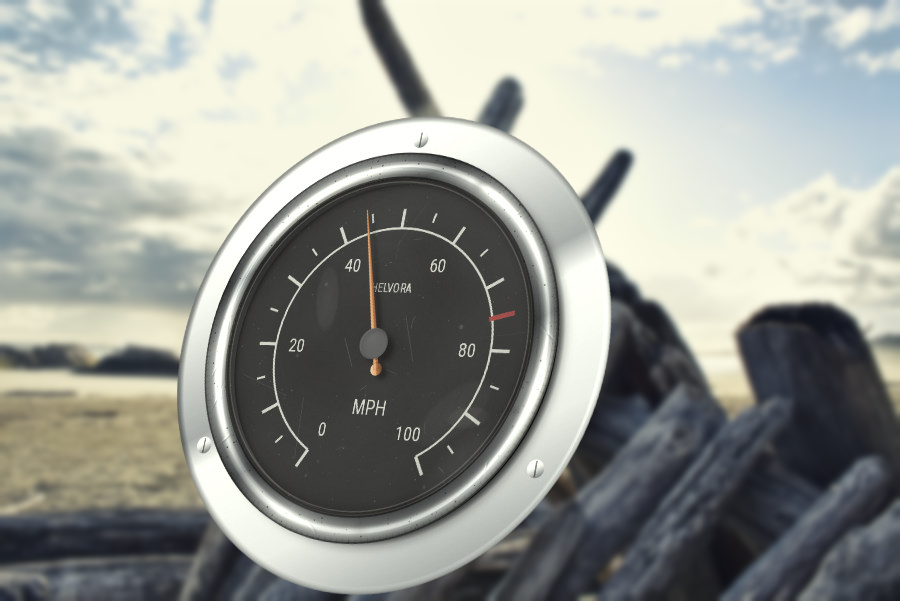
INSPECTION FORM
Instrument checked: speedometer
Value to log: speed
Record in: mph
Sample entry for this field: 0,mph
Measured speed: 45,mph
